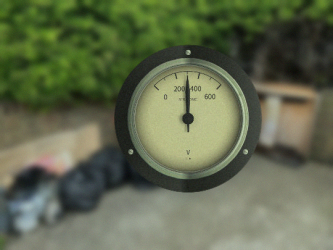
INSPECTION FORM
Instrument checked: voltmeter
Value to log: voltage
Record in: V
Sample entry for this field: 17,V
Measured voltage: 300,V
